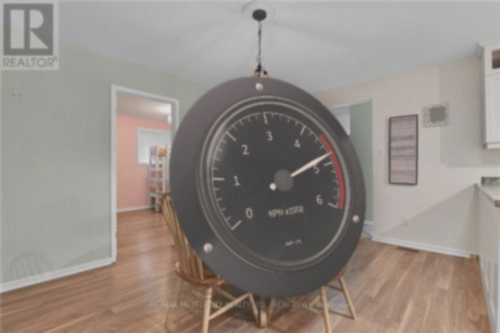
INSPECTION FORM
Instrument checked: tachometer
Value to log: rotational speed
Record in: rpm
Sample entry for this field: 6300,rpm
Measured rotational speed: 4800,rpm
